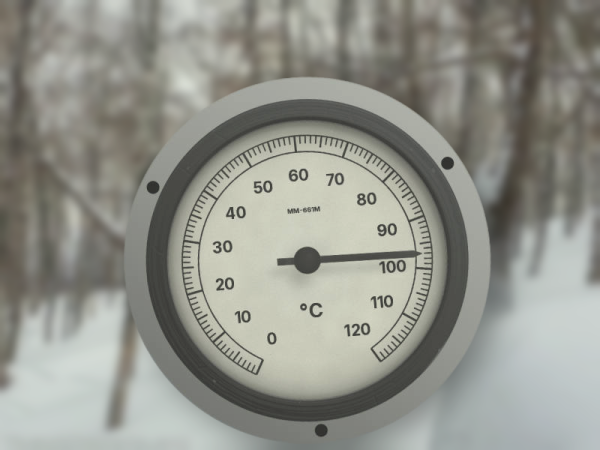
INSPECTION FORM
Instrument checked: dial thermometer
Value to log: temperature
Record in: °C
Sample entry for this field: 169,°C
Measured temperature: 97,°C
